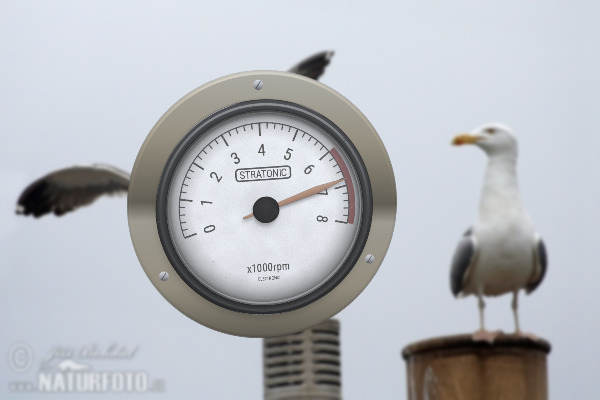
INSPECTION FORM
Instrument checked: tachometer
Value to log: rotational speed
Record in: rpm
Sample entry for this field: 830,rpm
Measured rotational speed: 6800,rpm
